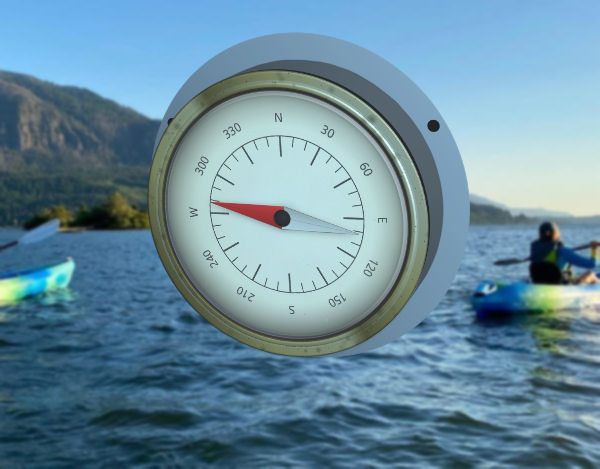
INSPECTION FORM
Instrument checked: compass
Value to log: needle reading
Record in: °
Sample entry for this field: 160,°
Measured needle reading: 280,°
